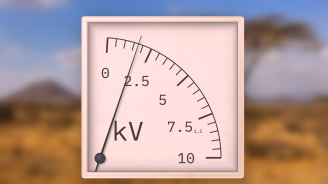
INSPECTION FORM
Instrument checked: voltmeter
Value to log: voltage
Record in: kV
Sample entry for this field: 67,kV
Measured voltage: 1.75,kV
